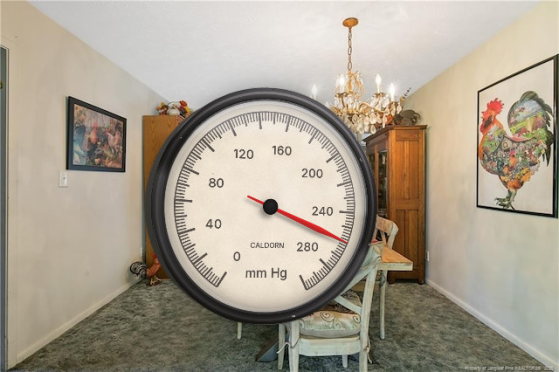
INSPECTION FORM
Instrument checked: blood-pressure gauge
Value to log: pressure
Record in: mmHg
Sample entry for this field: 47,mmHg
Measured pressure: 260,mmHg
